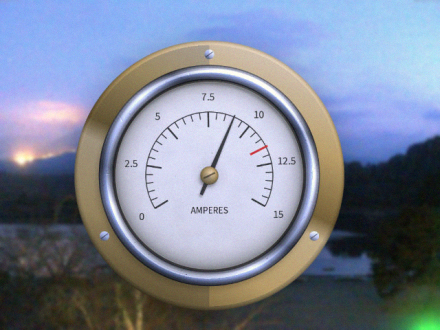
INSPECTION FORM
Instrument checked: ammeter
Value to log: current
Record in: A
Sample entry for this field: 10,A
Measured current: 9,A
